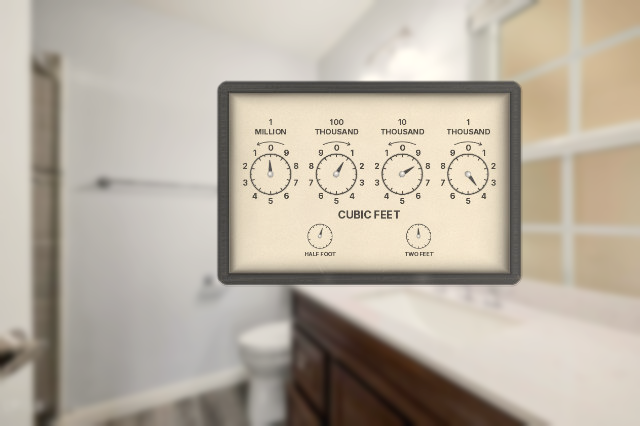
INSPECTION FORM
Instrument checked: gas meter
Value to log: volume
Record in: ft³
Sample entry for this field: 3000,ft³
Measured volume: 8400,ft³
